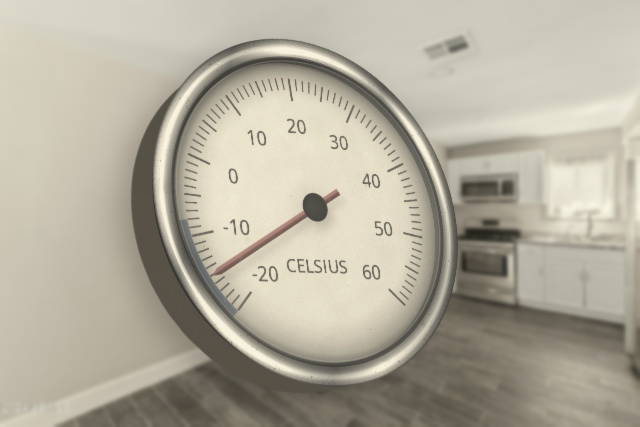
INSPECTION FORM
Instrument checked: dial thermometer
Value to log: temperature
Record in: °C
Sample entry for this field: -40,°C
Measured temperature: -15,°C
